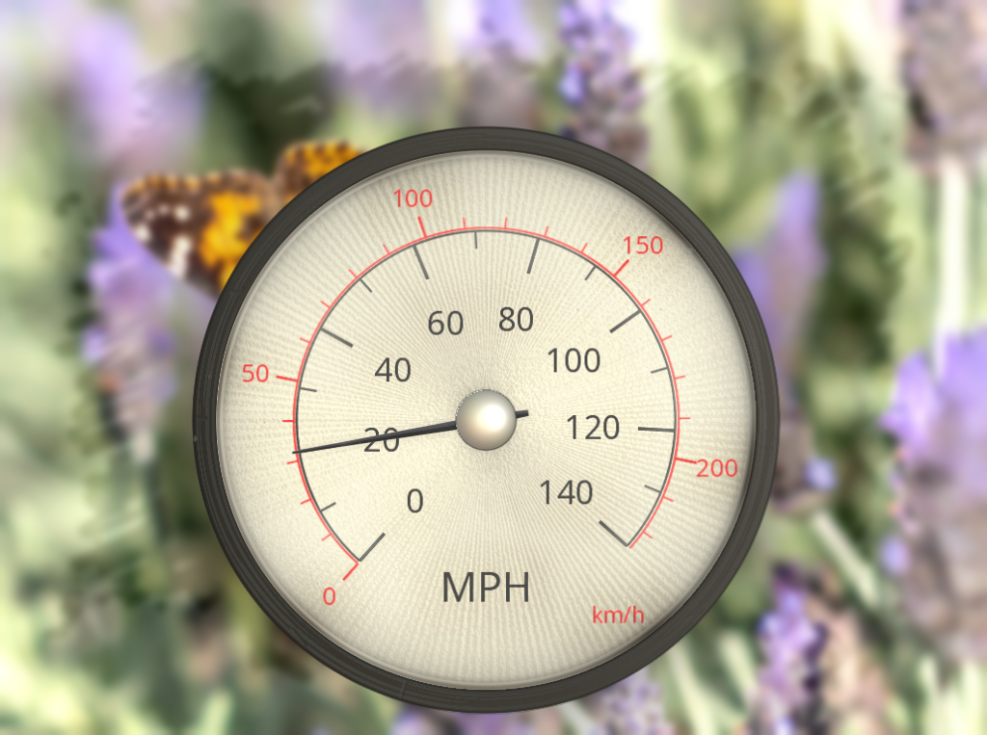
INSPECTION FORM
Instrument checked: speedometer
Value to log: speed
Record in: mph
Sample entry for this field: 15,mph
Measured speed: 20,mph
